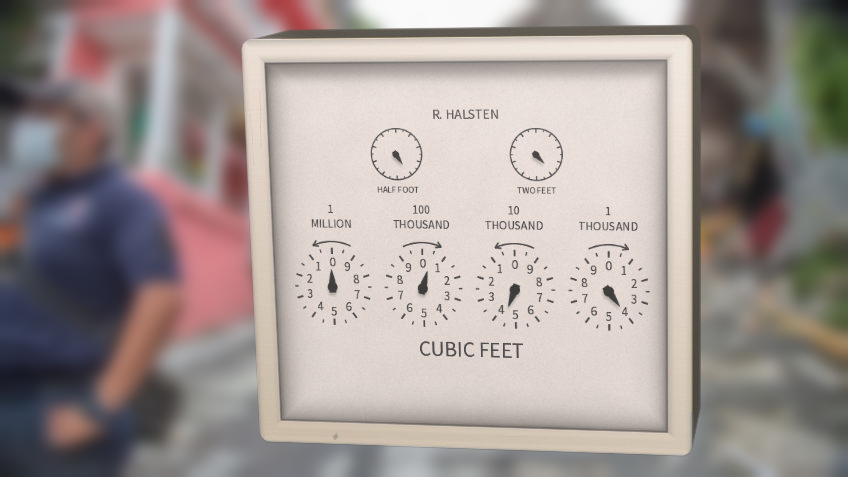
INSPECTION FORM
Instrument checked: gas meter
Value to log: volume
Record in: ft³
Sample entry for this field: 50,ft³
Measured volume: 4400,ft³
